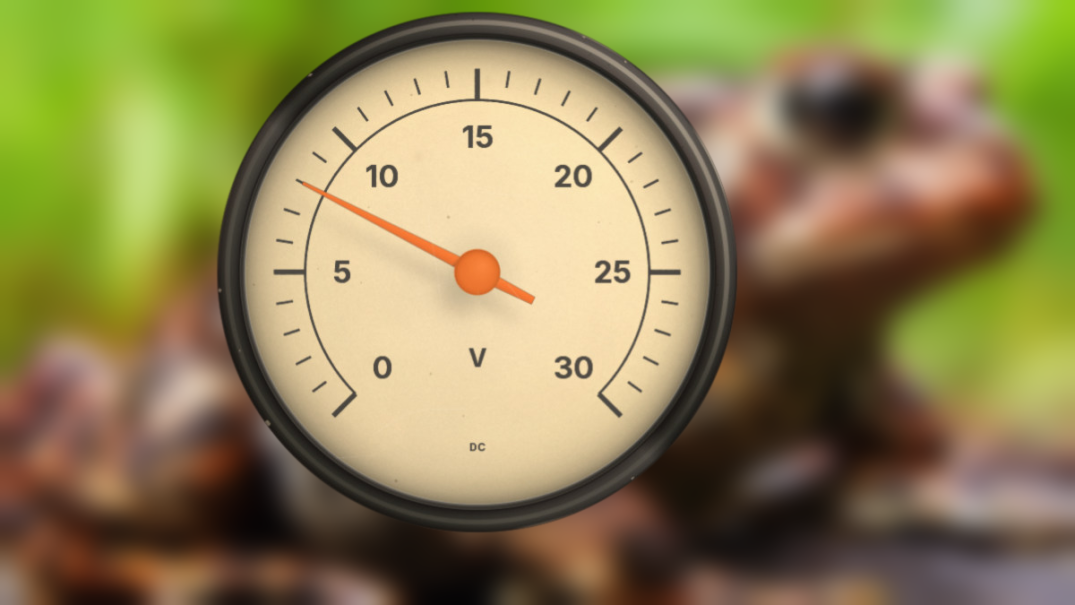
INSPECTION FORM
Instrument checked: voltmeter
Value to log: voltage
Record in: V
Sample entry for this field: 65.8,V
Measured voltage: 8,V
